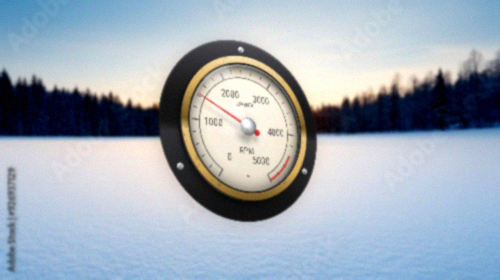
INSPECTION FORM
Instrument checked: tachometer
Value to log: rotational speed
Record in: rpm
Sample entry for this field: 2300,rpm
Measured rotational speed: 1400,rpm
